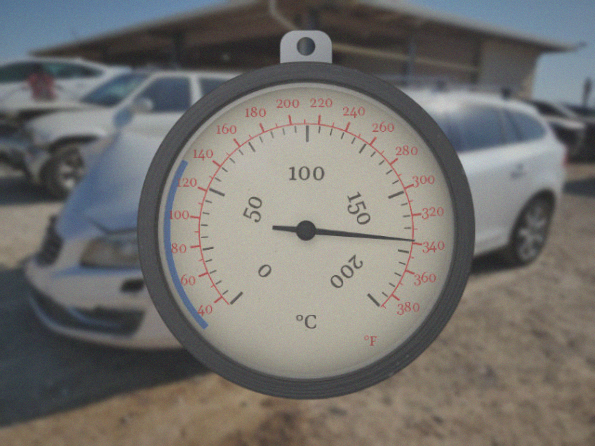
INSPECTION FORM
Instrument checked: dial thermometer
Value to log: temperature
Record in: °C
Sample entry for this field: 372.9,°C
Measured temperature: 170,°C
